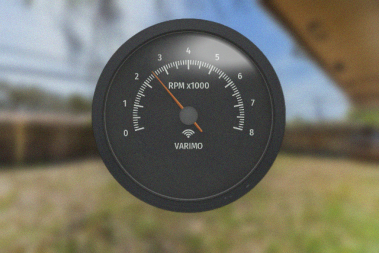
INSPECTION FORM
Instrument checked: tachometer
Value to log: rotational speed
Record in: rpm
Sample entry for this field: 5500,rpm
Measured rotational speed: 2500,rpm
